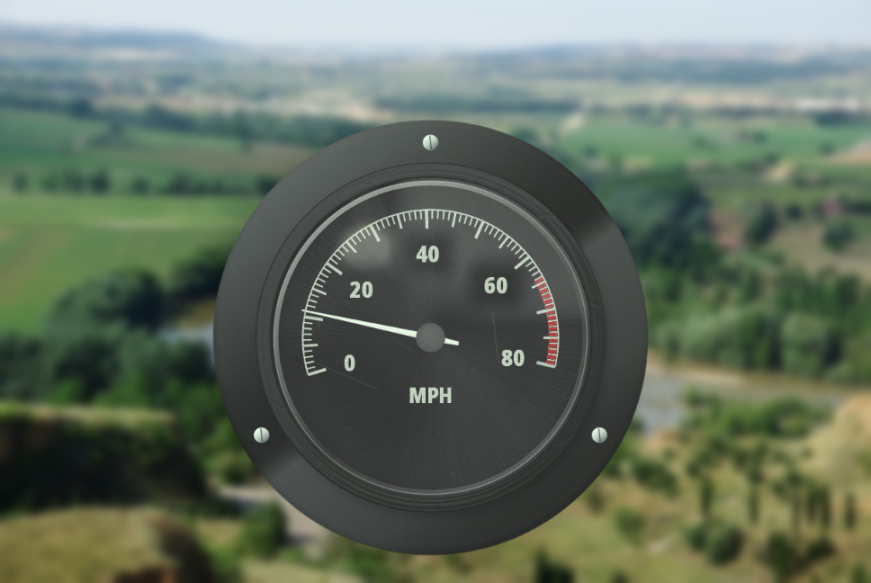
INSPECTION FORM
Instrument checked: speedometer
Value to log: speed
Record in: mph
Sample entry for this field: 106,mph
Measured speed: 11,mph
